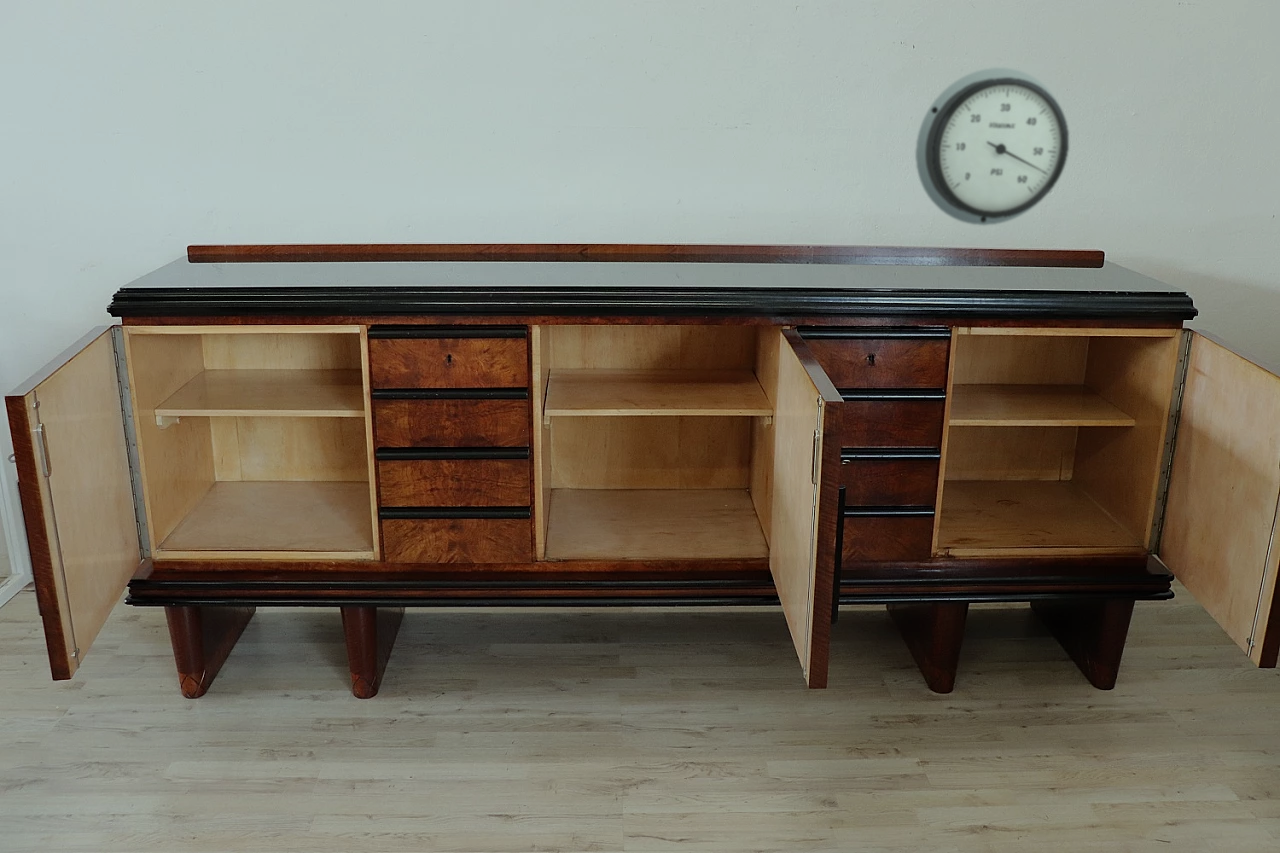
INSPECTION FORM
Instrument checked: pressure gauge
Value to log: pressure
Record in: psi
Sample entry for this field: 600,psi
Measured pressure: 55,psi
